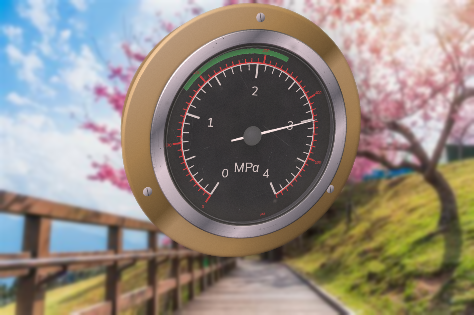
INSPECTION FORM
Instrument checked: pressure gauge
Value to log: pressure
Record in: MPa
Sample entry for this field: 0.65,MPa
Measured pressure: 3,MPa
